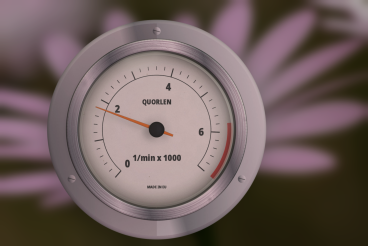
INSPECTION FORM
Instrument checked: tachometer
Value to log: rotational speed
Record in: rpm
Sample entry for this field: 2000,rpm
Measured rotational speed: 1800,rpm
